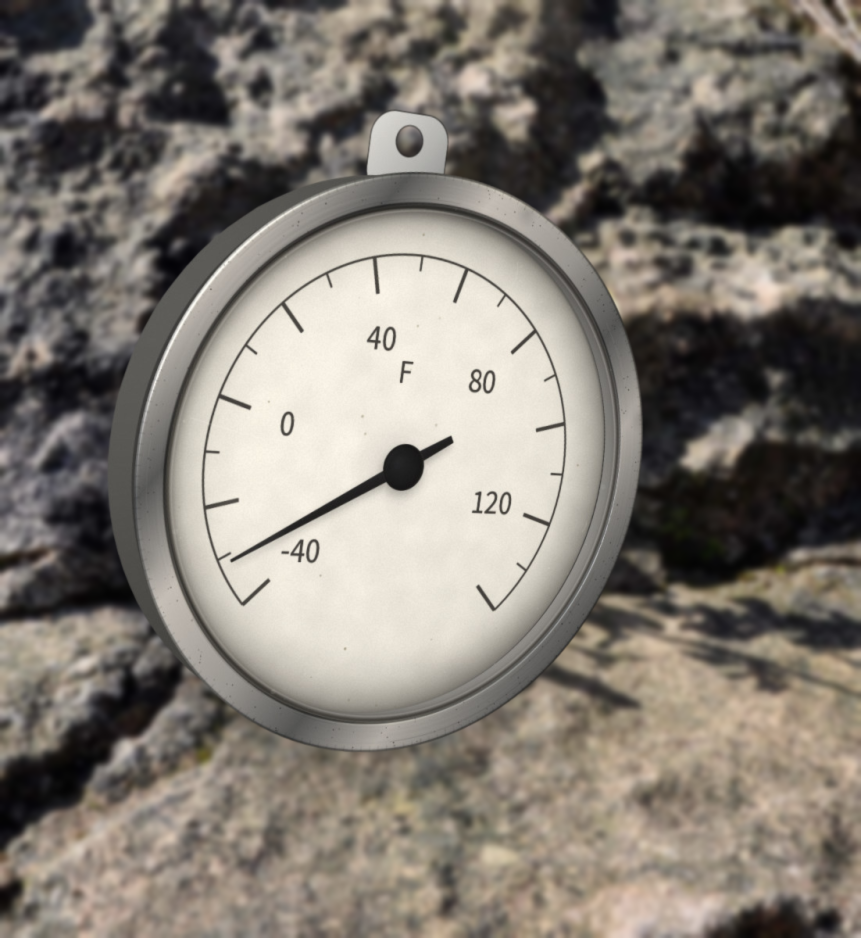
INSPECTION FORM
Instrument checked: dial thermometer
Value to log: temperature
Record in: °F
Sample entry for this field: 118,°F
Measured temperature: -30,°F
